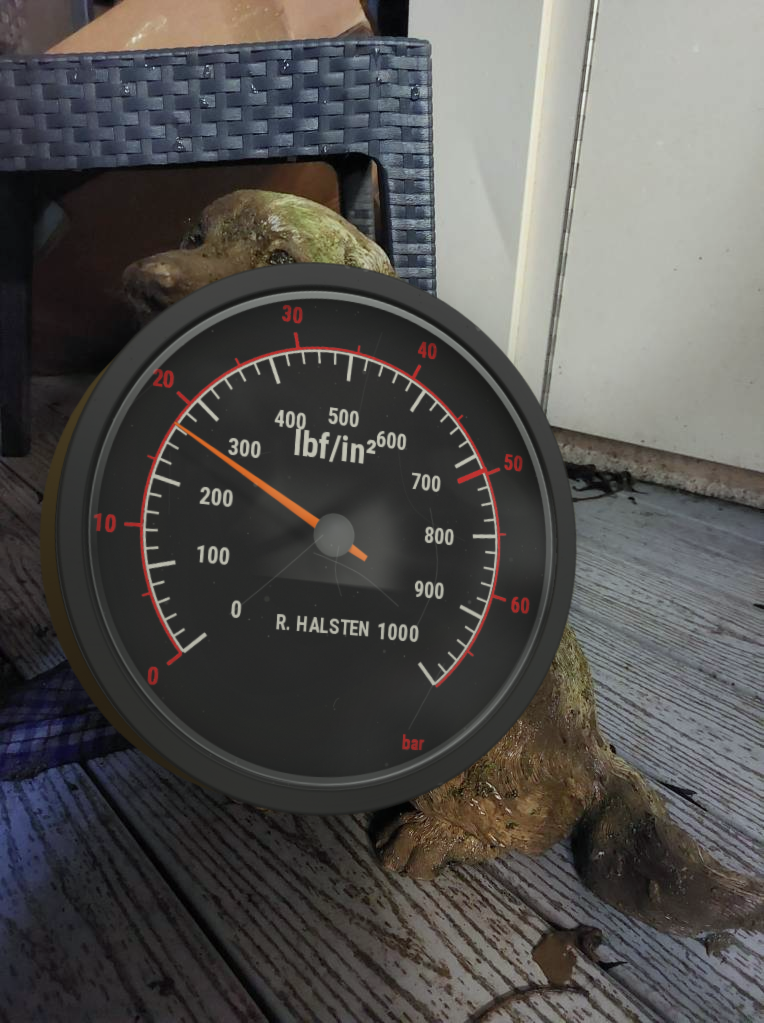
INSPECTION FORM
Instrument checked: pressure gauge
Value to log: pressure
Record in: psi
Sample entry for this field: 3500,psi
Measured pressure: 260,psi
